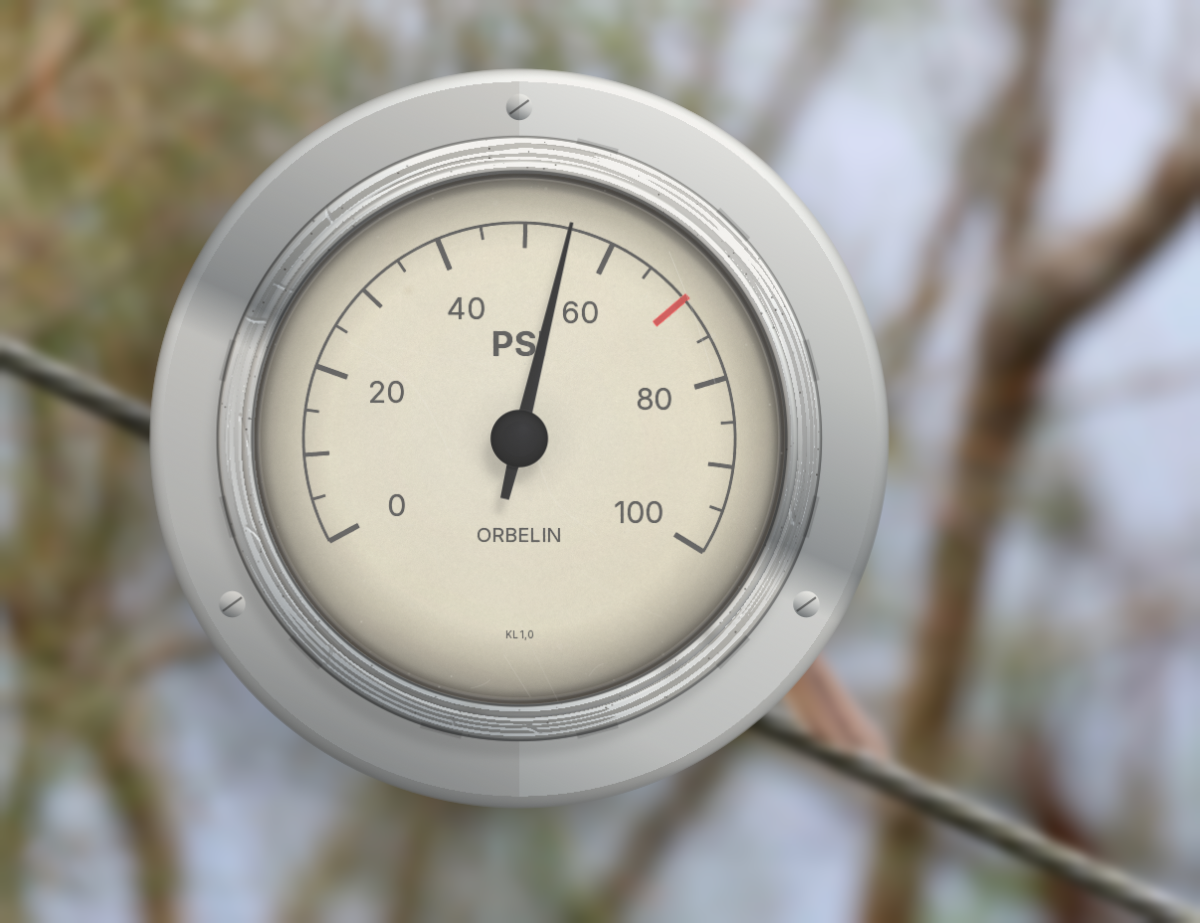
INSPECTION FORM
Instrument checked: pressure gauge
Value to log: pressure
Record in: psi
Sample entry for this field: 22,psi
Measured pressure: 55,psi
